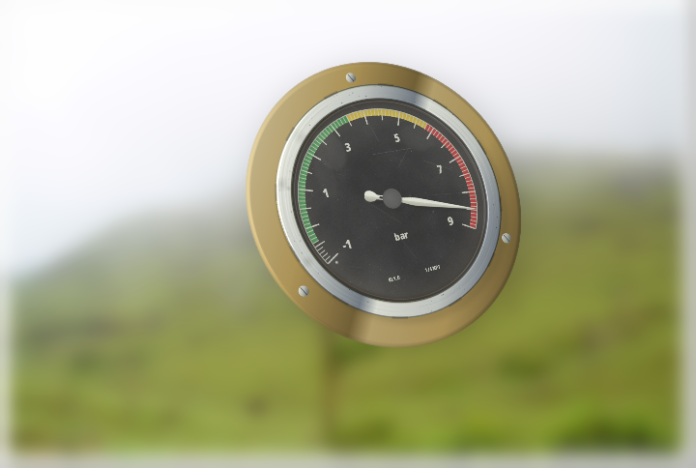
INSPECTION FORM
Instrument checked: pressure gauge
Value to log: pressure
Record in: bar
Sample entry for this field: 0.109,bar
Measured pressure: 8.5,bar
